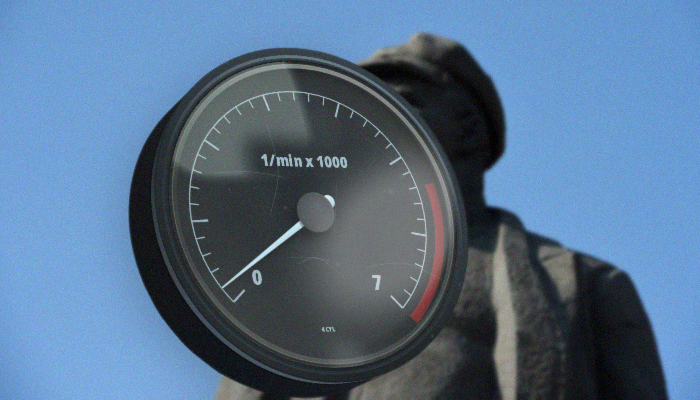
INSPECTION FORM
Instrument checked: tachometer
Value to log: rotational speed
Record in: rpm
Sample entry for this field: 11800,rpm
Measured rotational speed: 200,rpm
